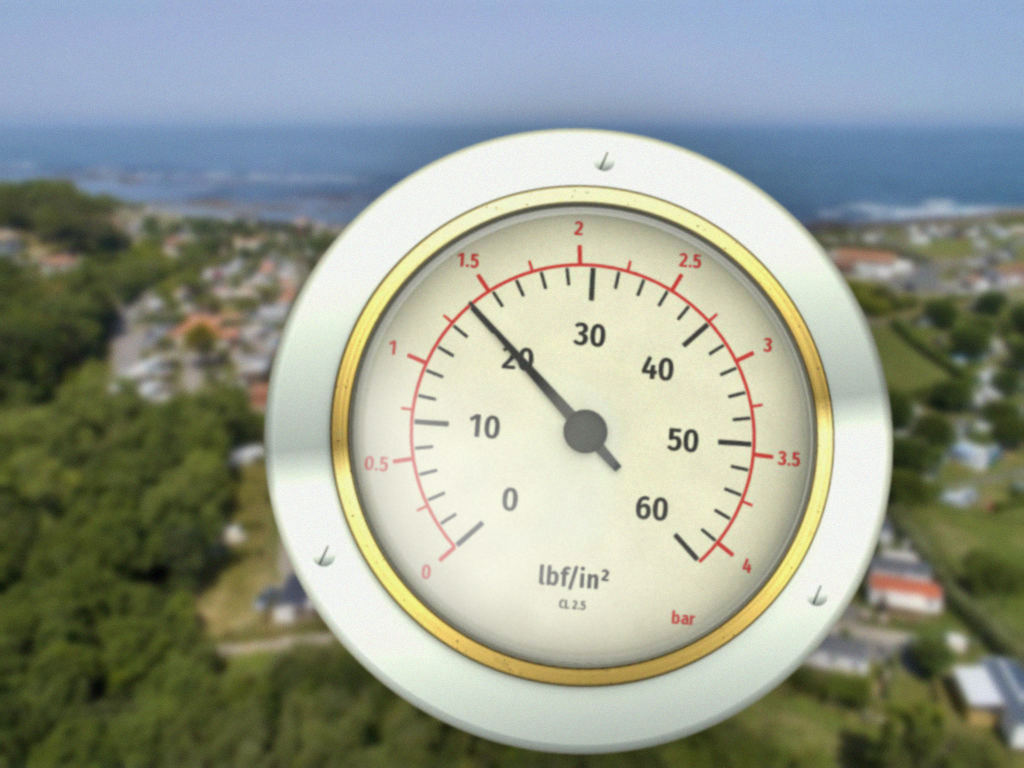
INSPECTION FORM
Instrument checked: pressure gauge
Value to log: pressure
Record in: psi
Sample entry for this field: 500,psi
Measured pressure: 20,psi
